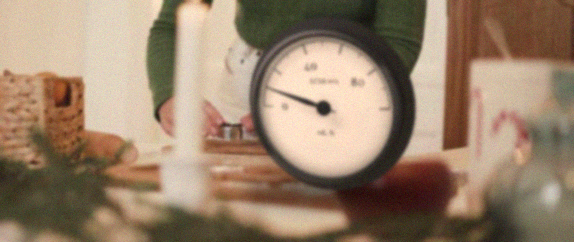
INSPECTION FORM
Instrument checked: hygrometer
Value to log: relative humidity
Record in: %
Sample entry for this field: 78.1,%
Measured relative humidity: 10,%
